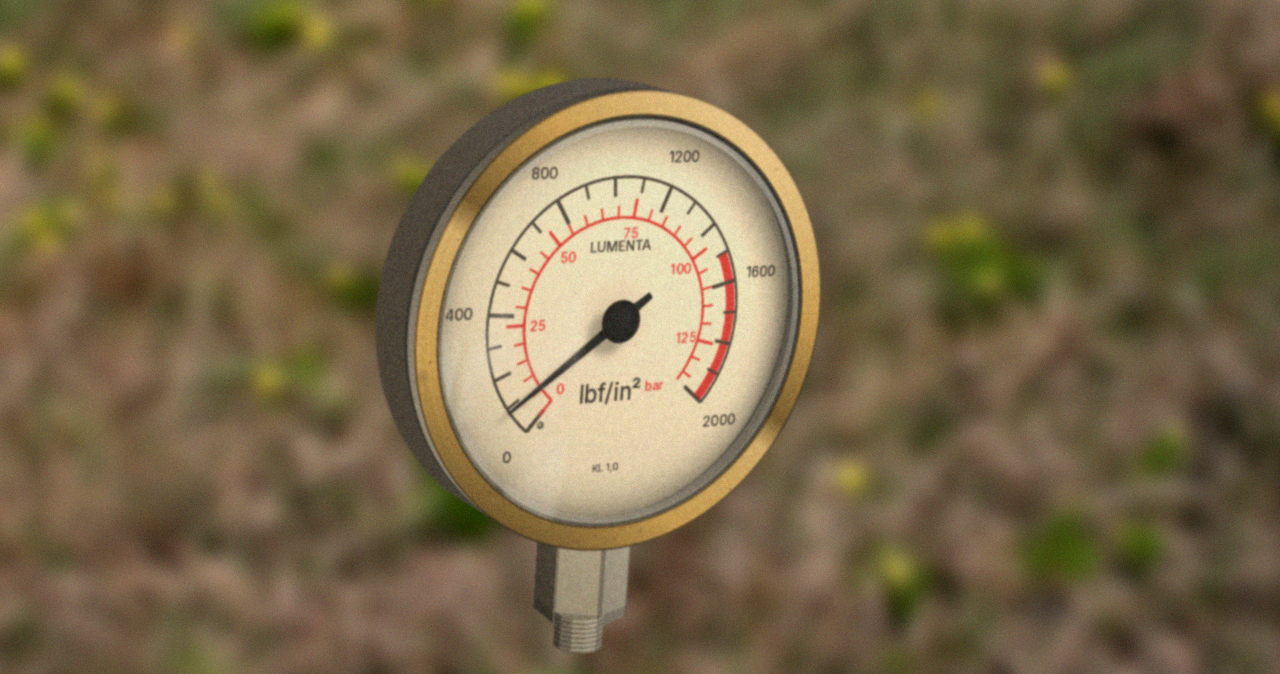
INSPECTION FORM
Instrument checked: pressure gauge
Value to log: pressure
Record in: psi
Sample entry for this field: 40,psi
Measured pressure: 100,psi
